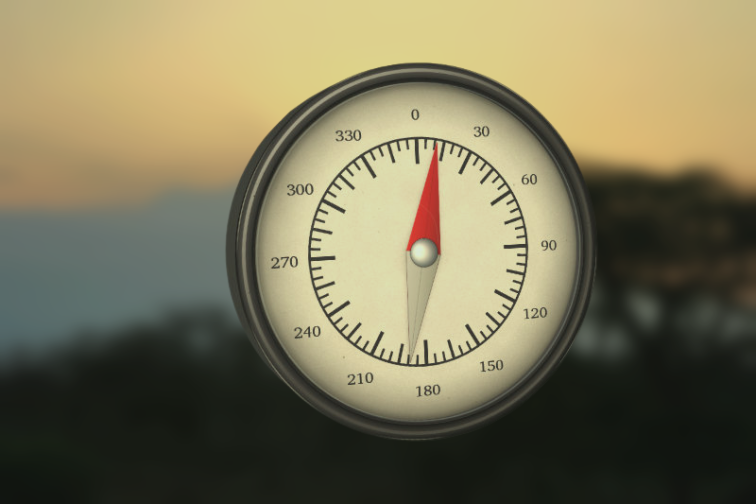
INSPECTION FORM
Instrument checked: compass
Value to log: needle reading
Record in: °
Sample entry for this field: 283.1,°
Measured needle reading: 10,°
